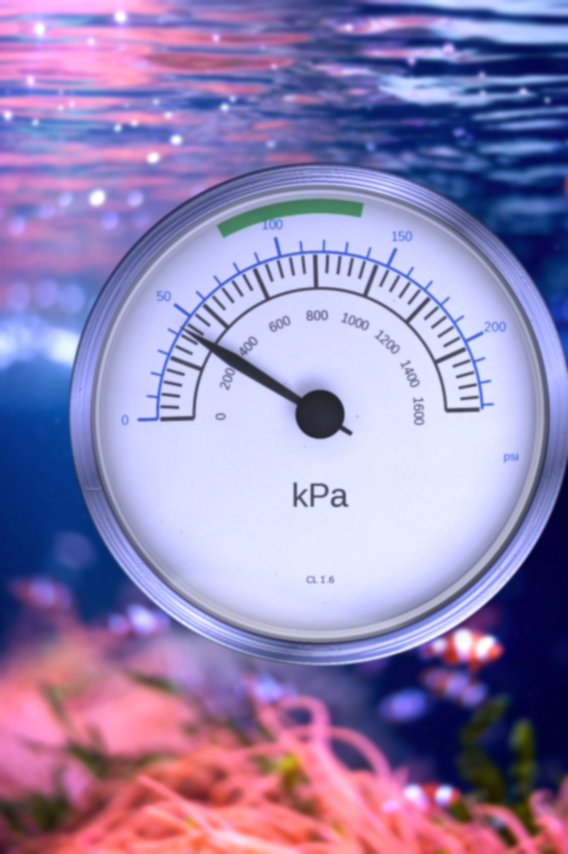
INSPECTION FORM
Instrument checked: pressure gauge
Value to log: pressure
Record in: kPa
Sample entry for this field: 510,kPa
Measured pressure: 300,kPa
